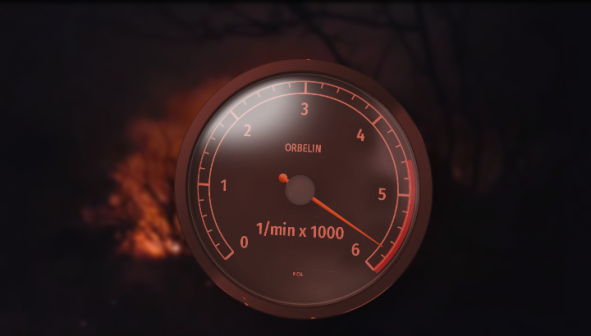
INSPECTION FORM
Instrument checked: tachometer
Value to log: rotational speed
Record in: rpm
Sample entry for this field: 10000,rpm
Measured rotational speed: 5700,rpm
